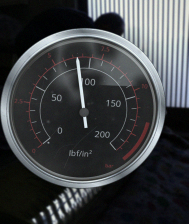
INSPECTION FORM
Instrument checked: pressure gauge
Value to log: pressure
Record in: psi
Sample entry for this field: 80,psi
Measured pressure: 90,psi
